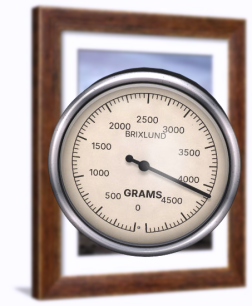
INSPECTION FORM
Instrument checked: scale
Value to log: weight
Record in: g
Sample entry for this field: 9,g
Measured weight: 4100,g
